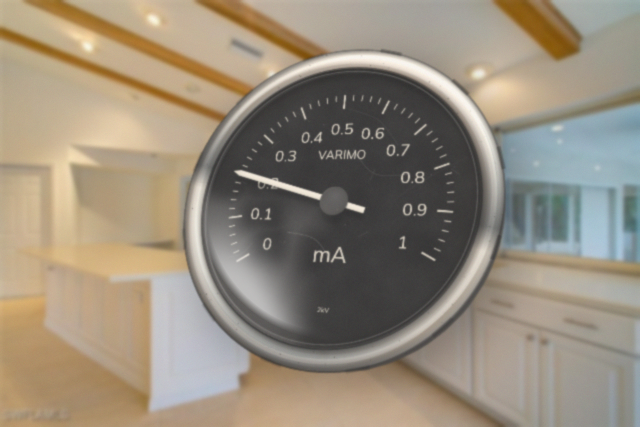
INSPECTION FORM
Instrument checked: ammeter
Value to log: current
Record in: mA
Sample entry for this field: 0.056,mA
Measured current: 0.2,mA
